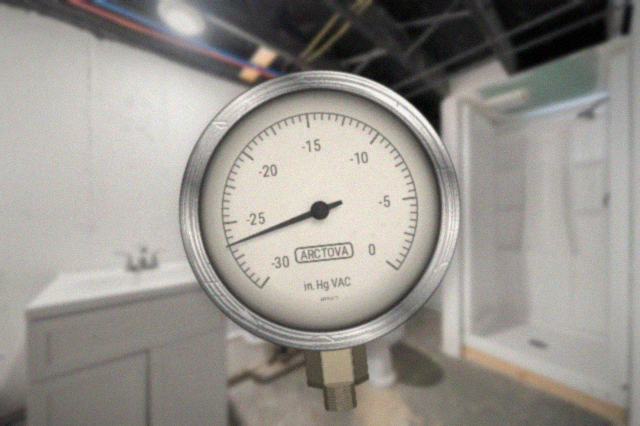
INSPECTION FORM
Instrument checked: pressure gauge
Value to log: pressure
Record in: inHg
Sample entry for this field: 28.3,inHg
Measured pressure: -26.5,inHg
